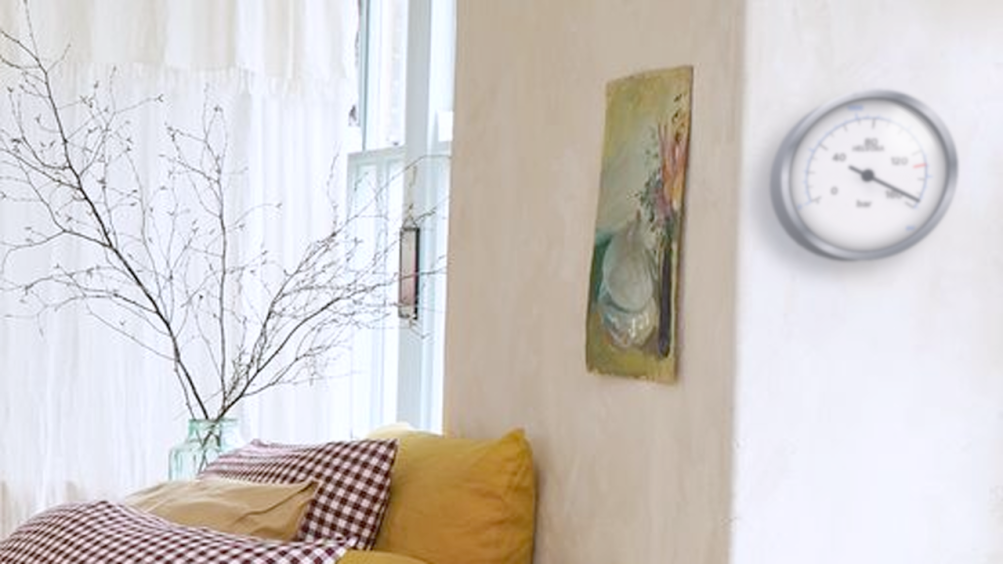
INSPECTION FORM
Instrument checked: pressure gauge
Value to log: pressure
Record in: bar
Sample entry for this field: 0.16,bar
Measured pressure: 155,bar
